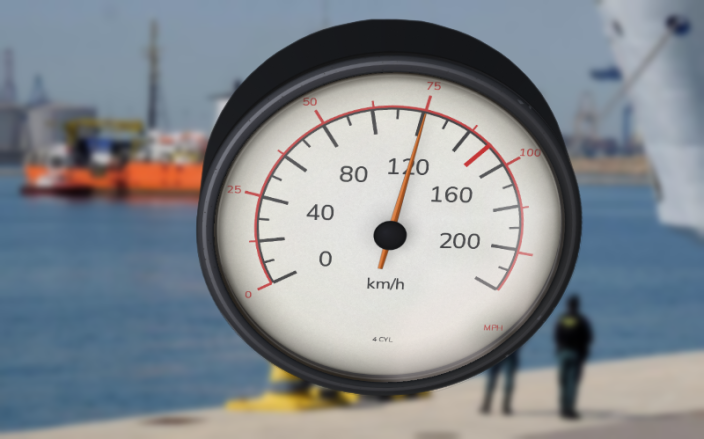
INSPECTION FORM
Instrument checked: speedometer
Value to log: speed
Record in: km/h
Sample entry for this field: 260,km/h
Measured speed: 120,km/h
